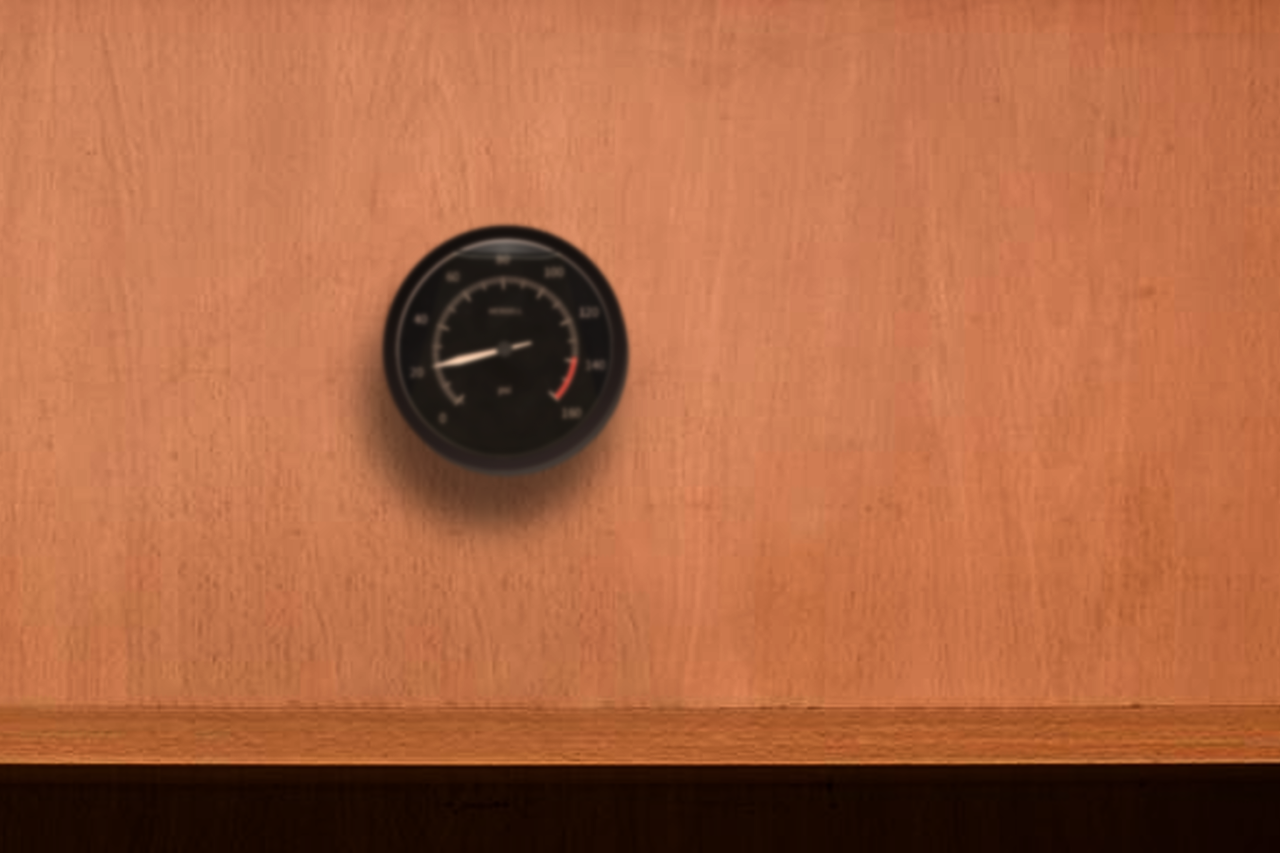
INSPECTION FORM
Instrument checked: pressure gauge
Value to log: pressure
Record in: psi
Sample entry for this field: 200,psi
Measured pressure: 20,psi
